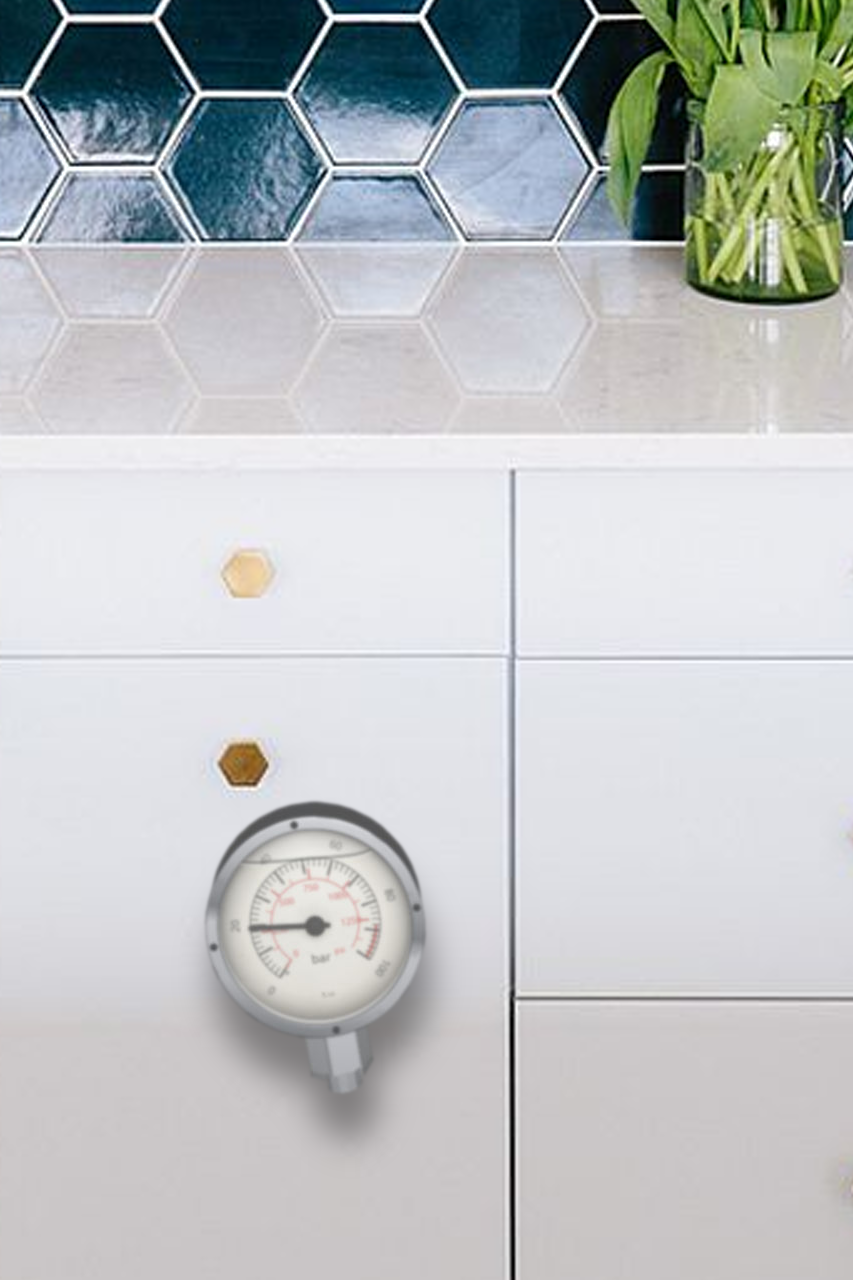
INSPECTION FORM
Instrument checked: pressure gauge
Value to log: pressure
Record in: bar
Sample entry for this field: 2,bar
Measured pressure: 20,bar
